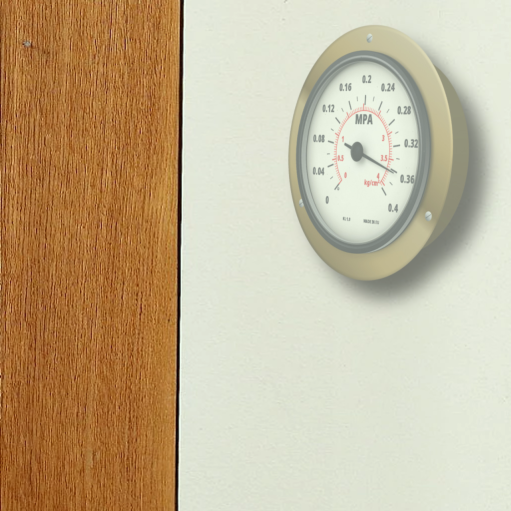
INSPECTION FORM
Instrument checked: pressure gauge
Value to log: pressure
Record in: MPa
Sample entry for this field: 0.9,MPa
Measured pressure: 0.36,MPa
